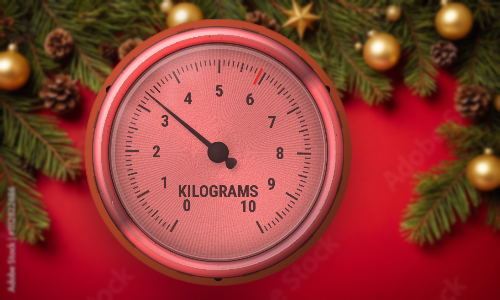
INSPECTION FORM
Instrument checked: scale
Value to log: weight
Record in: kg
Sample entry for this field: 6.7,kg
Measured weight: 3.3,kg
